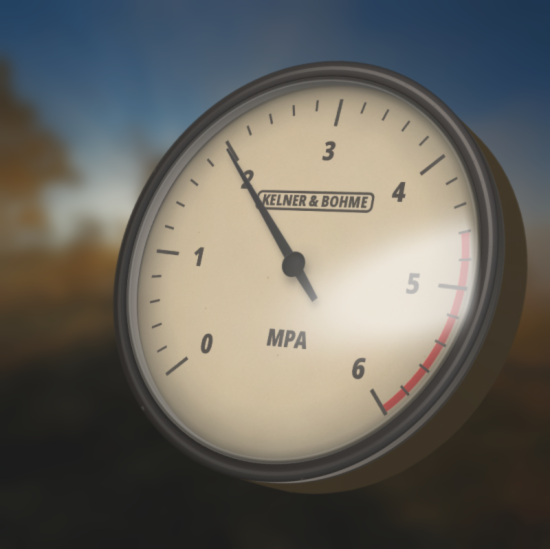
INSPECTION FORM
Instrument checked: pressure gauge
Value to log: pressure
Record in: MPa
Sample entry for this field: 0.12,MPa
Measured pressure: 2,MPa
